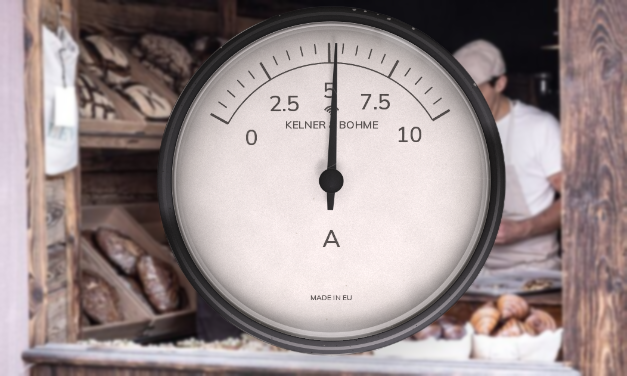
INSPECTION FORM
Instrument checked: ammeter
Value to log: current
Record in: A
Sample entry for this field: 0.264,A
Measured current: 5.25,A
